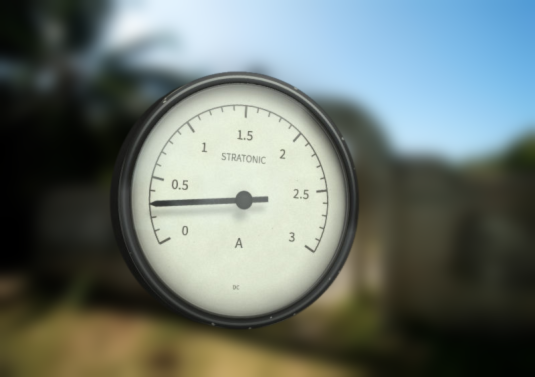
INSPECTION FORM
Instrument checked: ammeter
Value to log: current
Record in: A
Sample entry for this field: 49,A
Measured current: 0.3,A
